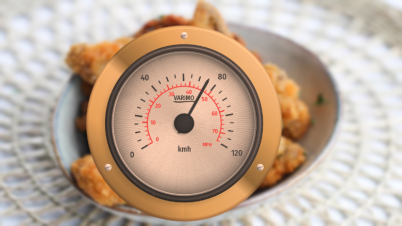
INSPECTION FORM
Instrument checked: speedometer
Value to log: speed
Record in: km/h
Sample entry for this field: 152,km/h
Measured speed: 75,km/h
